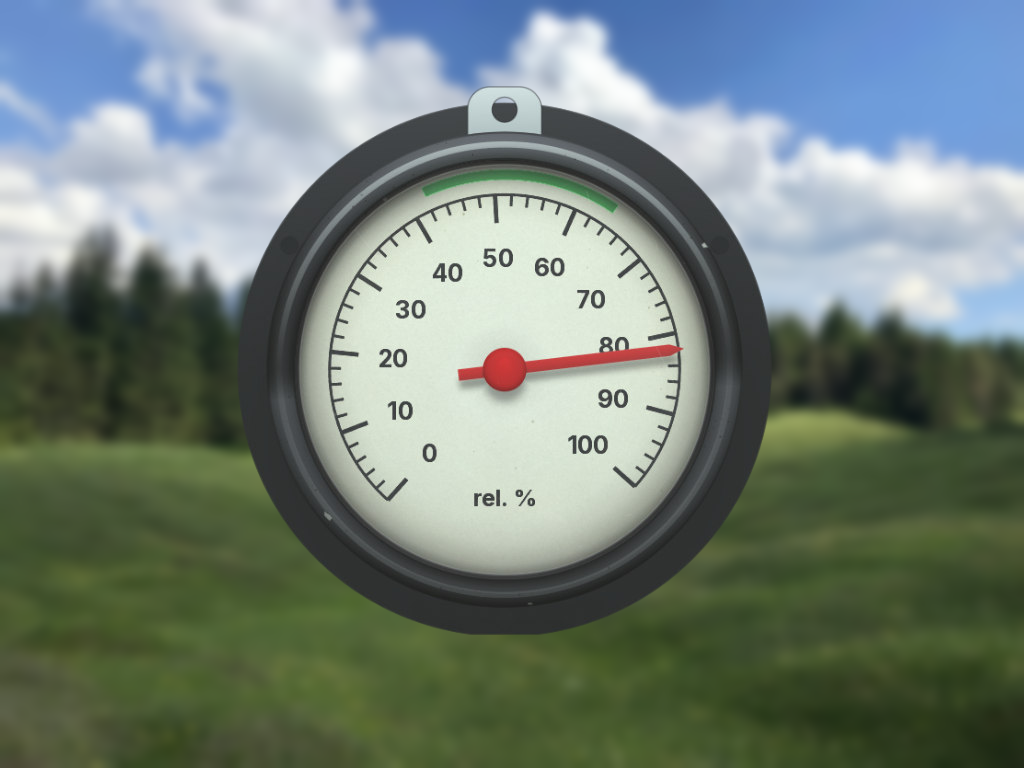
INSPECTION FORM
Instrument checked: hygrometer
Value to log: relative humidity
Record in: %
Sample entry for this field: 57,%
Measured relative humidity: 82,%
